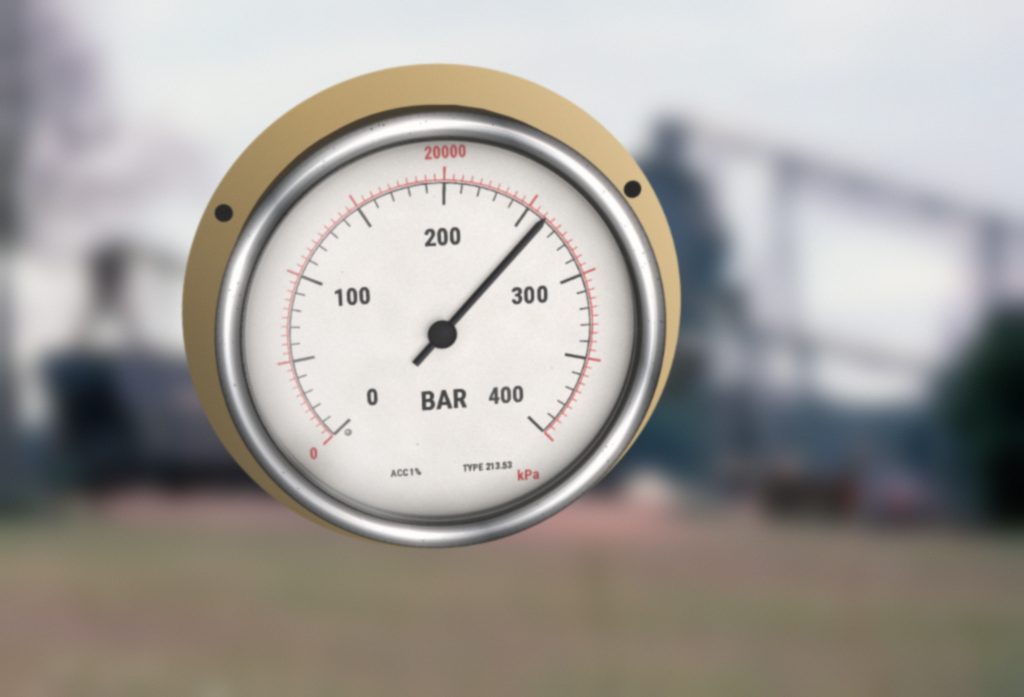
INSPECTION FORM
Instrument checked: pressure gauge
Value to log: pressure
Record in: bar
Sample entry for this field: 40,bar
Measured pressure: 260,bar
